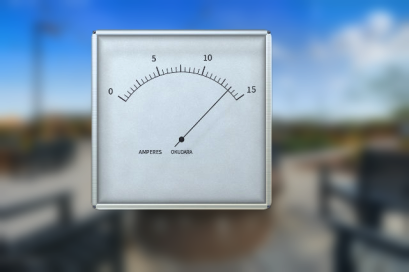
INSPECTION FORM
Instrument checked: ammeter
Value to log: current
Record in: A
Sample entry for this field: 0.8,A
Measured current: 13.5,A
